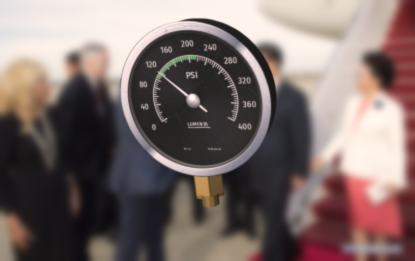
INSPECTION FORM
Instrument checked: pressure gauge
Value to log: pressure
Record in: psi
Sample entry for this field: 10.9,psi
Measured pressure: 120,psi
